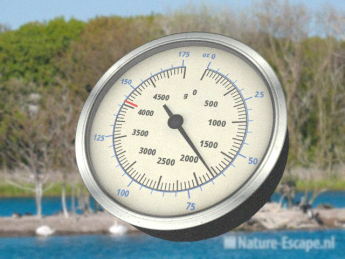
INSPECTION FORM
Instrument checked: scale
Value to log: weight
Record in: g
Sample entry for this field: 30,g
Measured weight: 1800,g
